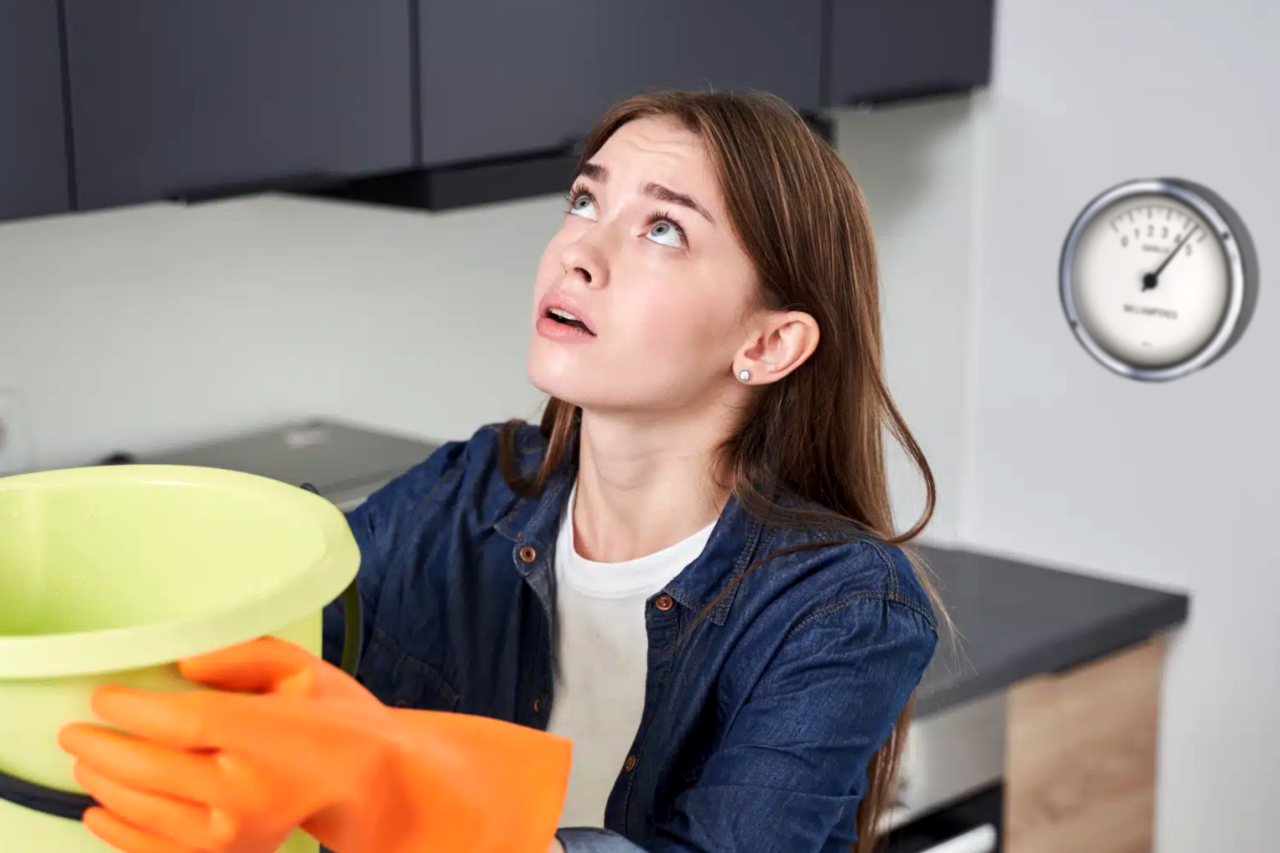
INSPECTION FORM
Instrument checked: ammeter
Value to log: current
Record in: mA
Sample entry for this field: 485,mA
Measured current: 4.5,mA
